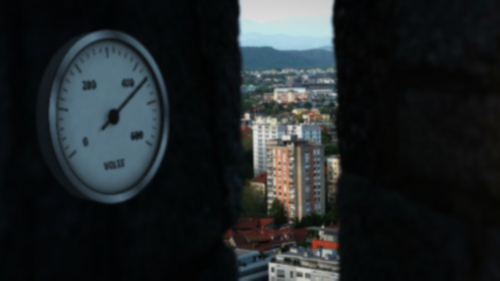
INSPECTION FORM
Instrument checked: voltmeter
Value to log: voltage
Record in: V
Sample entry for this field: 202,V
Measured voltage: 440,V
